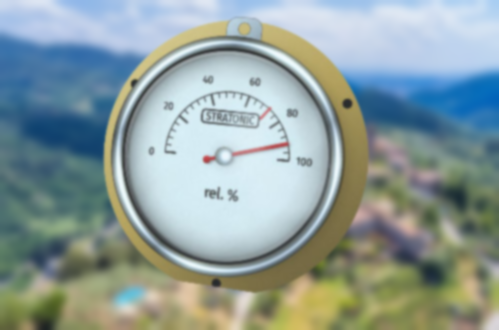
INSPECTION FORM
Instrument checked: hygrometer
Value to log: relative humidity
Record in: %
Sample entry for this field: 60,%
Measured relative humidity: 92,%
